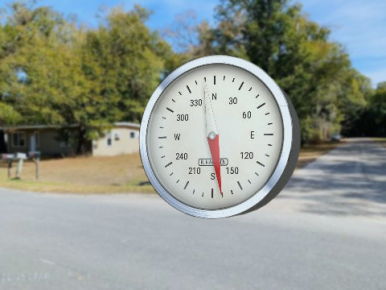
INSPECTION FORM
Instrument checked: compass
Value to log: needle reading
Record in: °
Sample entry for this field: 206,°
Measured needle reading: 170,°
